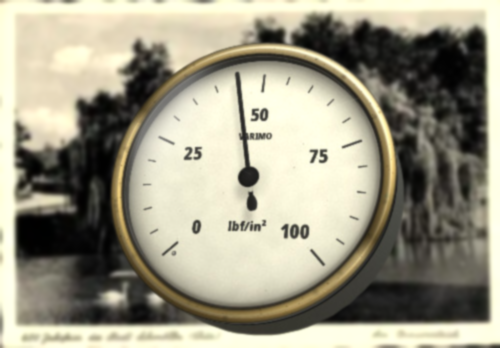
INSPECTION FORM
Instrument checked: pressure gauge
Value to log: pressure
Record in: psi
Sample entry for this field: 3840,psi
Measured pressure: 45,psi
